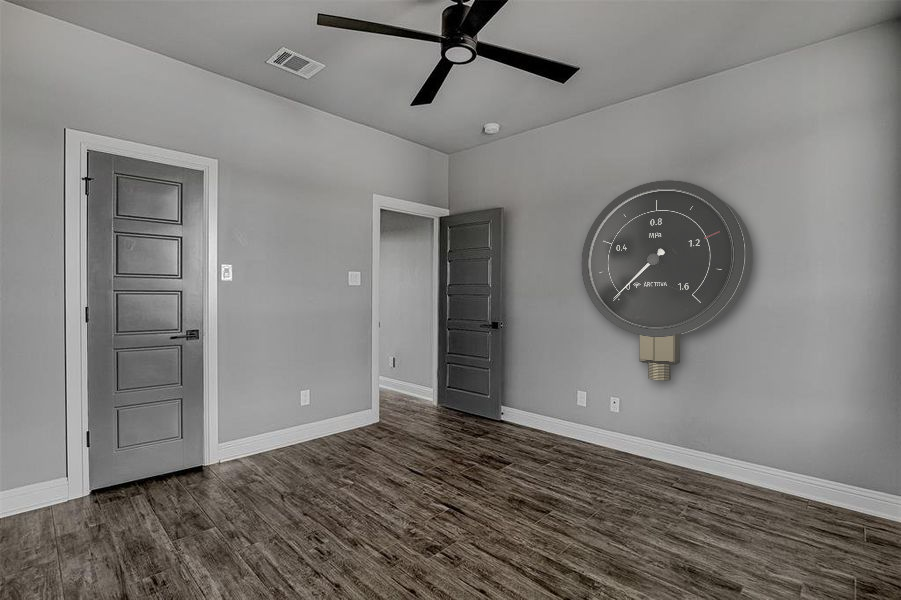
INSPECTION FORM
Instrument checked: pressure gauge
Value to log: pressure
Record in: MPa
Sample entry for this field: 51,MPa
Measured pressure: 0,MPa
